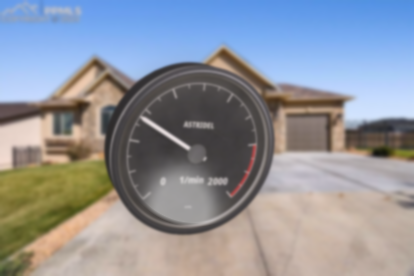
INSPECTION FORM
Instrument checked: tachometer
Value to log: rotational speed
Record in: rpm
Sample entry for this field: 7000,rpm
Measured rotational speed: 550,rpm
